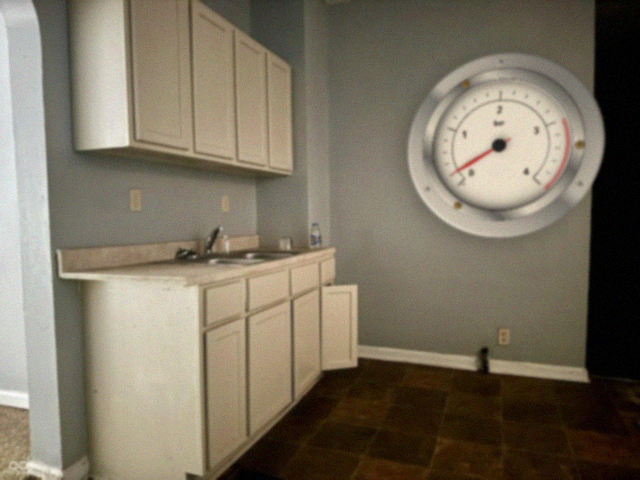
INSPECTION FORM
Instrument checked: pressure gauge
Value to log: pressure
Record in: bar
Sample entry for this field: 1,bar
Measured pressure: 0.2,bar
